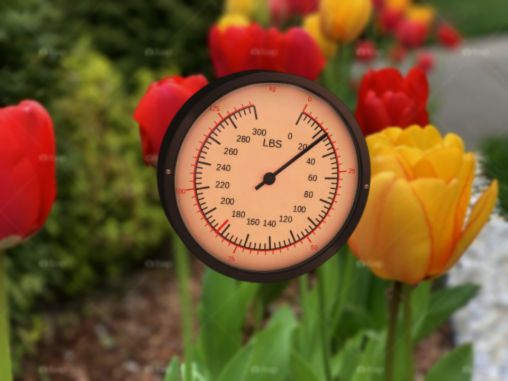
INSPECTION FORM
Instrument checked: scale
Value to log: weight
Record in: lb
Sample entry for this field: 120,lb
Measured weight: 24,lb
